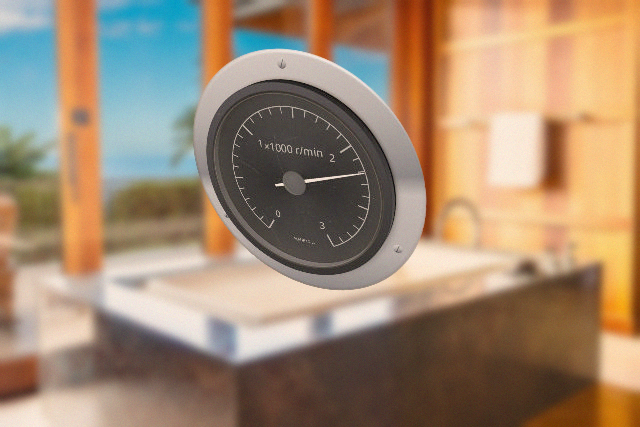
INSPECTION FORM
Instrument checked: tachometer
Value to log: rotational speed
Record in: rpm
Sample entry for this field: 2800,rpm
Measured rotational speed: 2200,rpm
